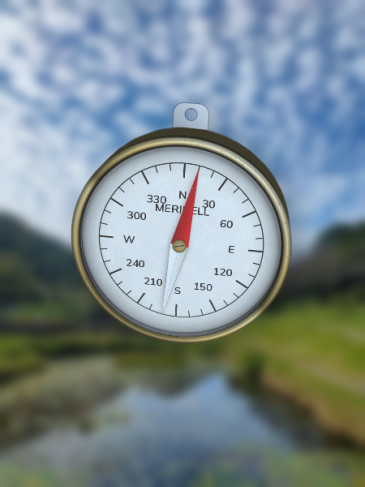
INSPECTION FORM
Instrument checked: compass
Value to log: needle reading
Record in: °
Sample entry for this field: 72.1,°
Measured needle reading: 10,°
